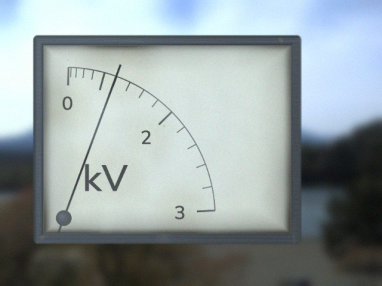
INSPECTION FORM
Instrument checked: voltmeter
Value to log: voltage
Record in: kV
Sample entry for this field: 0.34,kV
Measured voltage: 1.2,kV
